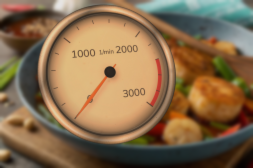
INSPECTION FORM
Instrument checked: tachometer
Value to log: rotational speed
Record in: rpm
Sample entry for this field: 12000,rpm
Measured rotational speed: 0,rpm
